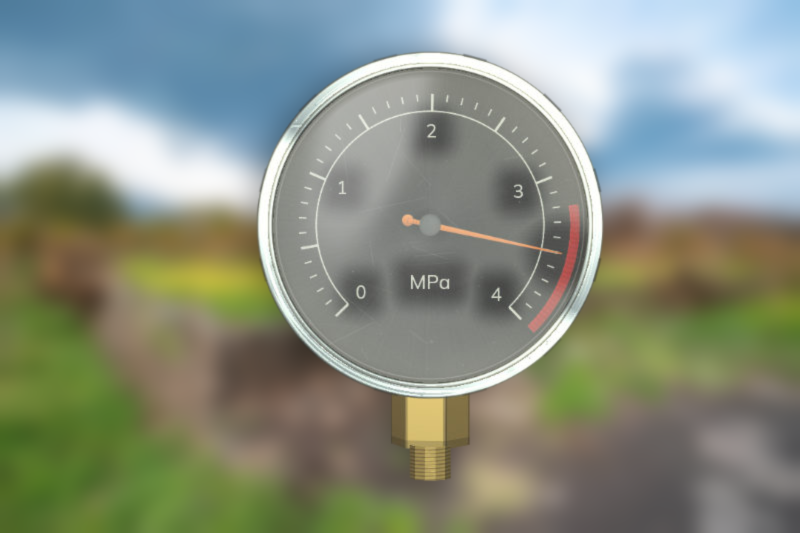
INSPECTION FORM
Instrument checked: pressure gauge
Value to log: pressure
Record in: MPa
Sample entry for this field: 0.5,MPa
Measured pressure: 3.5,MPa
